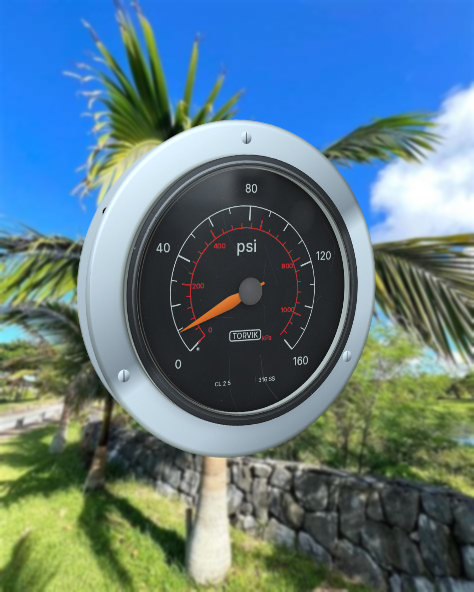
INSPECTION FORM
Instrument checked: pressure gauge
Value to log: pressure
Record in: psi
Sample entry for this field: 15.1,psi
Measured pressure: 10,psi
